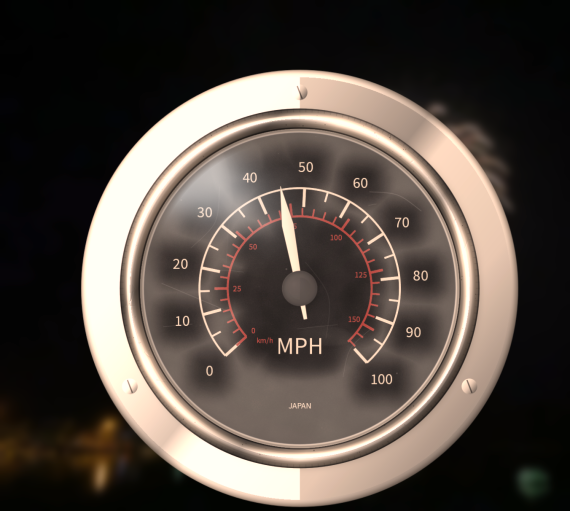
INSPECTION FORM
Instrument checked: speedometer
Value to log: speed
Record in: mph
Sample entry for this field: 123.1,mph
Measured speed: 45,mph
